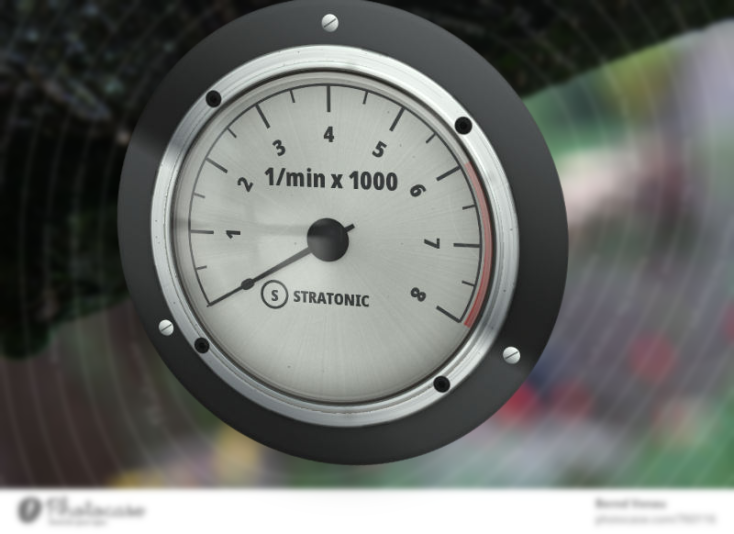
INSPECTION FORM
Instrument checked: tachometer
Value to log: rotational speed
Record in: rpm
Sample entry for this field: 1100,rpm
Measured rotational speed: 0,rpm
